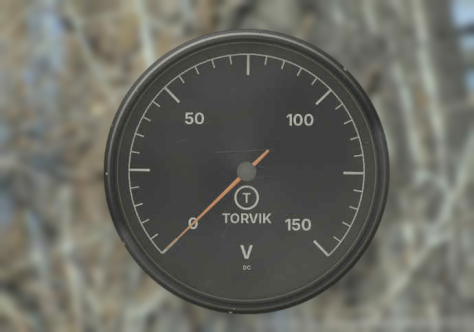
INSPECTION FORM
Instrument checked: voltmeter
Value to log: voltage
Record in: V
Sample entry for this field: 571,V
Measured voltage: 0,V
